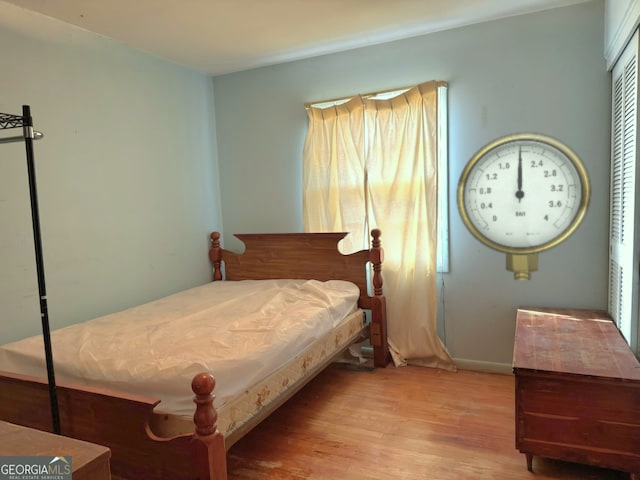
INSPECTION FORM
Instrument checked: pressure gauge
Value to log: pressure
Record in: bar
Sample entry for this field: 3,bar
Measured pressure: 2,bar
